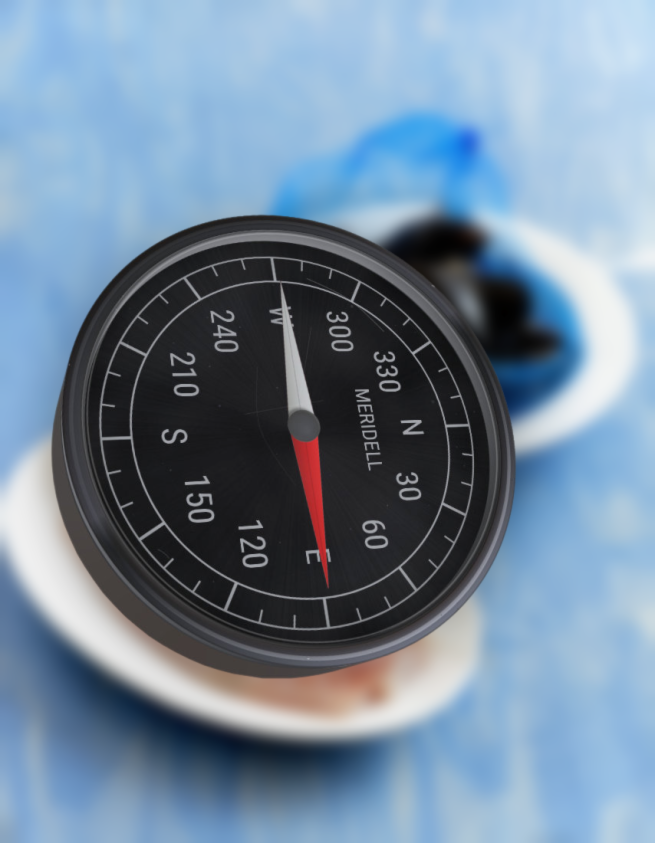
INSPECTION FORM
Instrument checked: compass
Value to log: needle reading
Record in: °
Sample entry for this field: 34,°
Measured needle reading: 90,°
